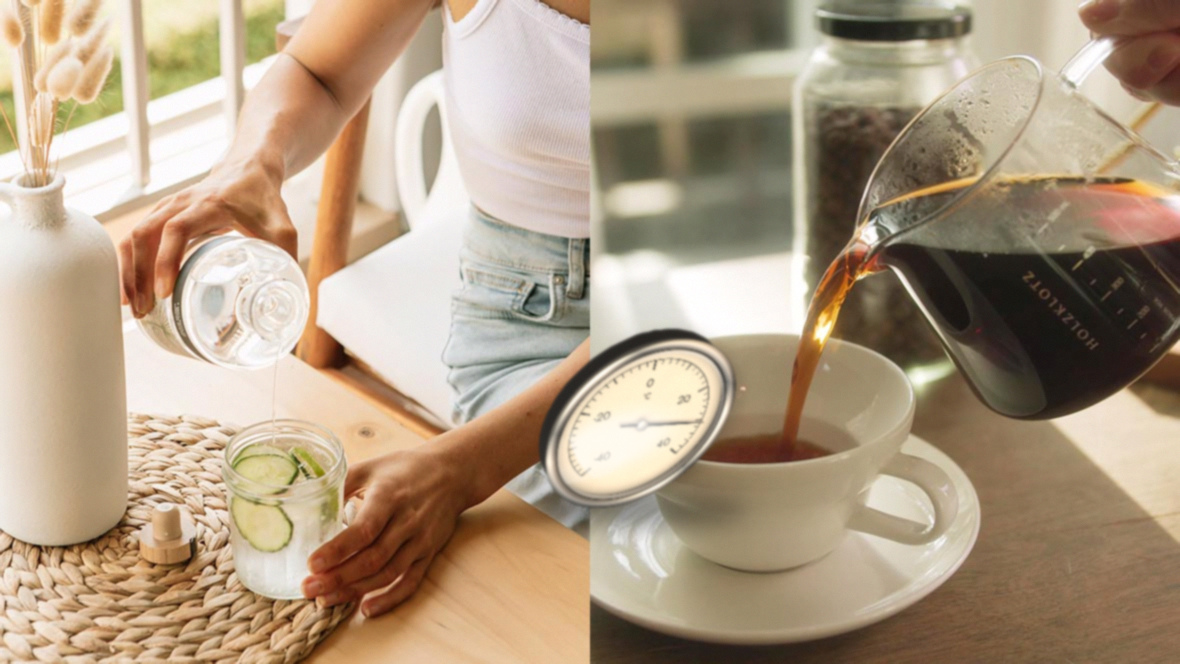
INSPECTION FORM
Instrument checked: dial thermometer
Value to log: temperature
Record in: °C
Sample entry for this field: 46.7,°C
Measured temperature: 30,°C
